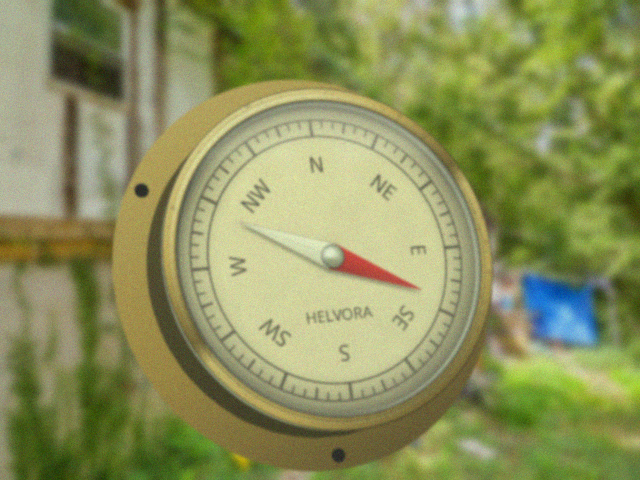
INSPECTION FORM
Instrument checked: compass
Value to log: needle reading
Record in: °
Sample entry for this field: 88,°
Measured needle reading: 115,°
